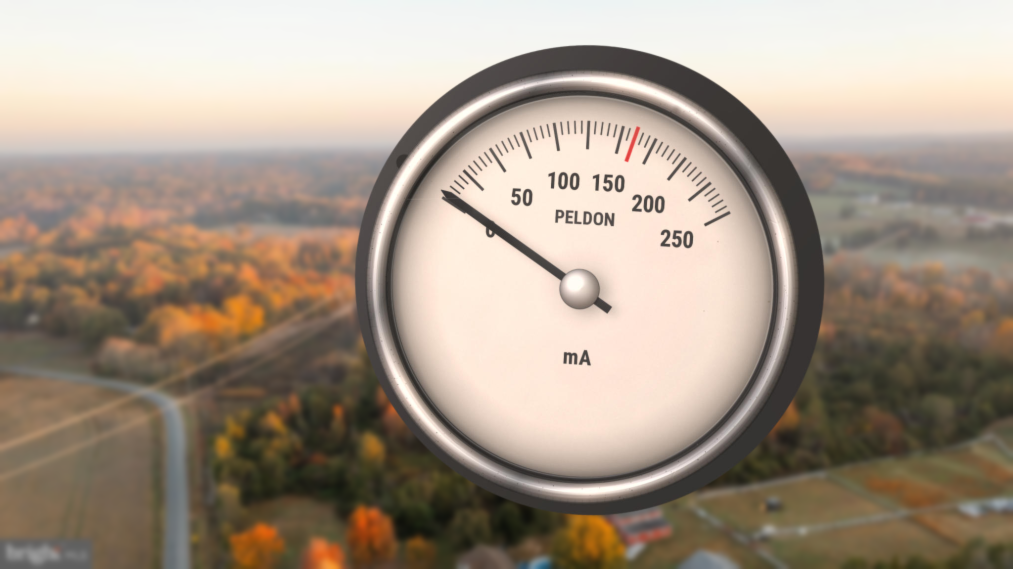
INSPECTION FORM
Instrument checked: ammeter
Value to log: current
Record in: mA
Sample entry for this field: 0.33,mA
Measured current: 5,mA
